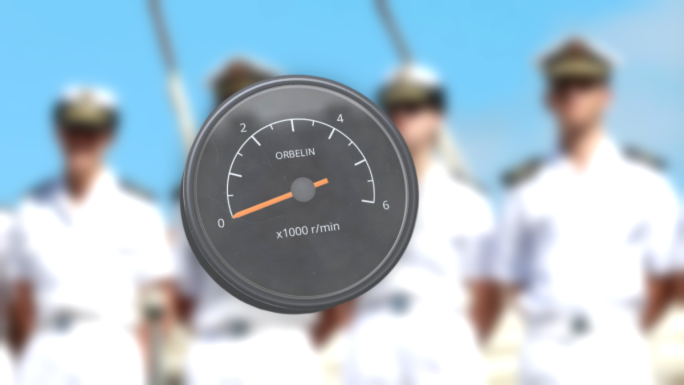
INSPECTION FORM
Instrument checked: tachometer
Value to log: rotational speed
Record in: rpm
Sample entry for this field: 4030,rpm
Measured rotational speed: 0,rpm
